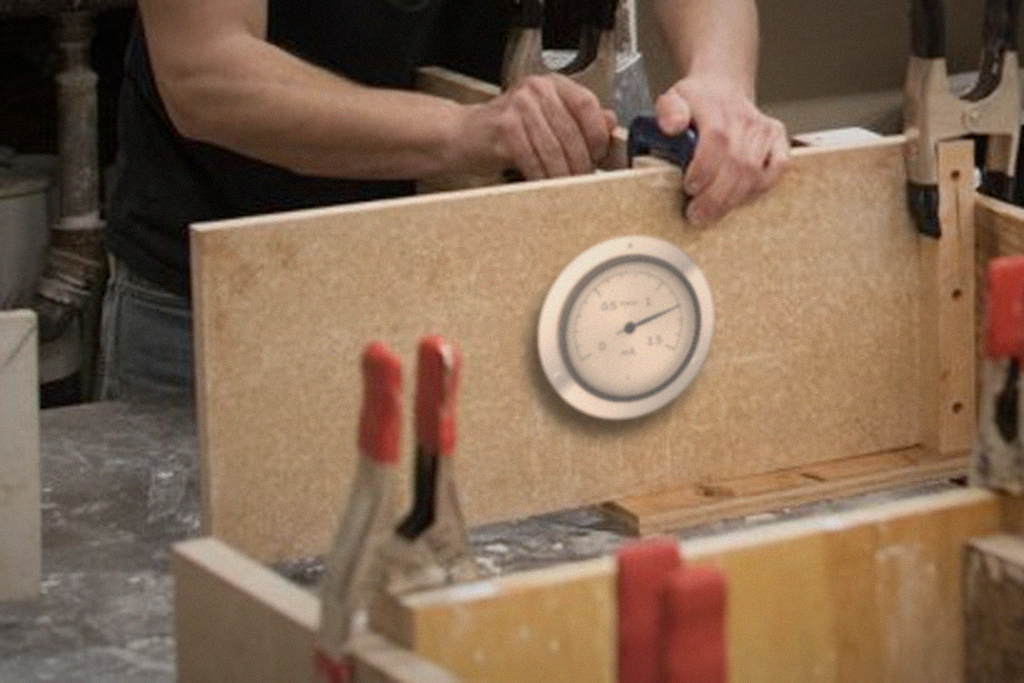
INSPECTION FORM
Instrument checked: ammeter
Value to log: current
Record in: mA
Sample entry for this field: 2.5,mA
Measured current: 1.2,mA
